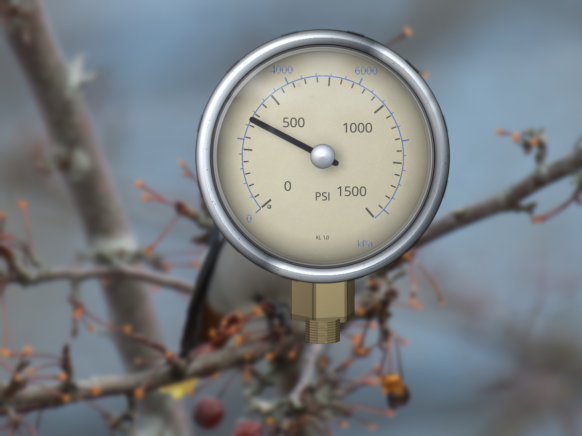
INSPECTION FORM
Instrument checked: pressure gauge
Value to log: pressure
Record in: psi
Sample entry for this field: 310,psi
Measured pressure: 375,psi
